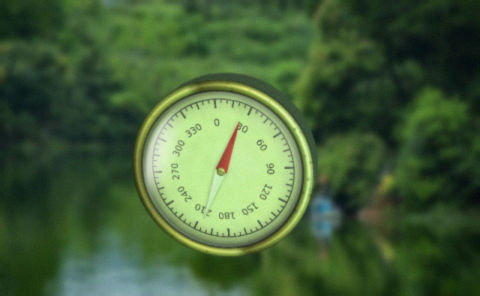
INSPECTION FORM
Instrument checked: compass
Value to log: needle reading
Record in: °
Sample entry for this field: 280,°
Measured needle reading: 25,°
